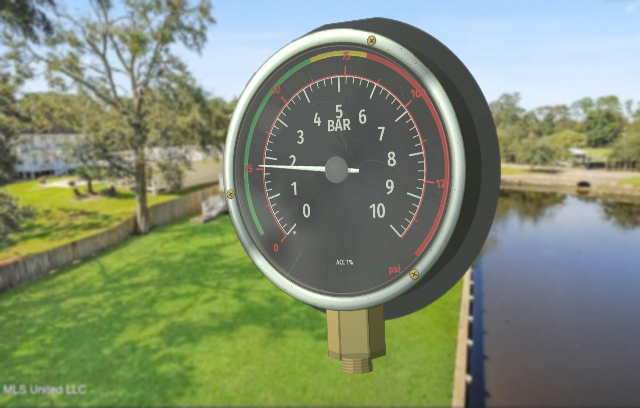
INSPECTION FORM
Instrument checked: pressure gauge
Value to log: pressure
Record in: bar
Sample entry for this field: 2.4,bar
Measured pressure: 1.8,bar
